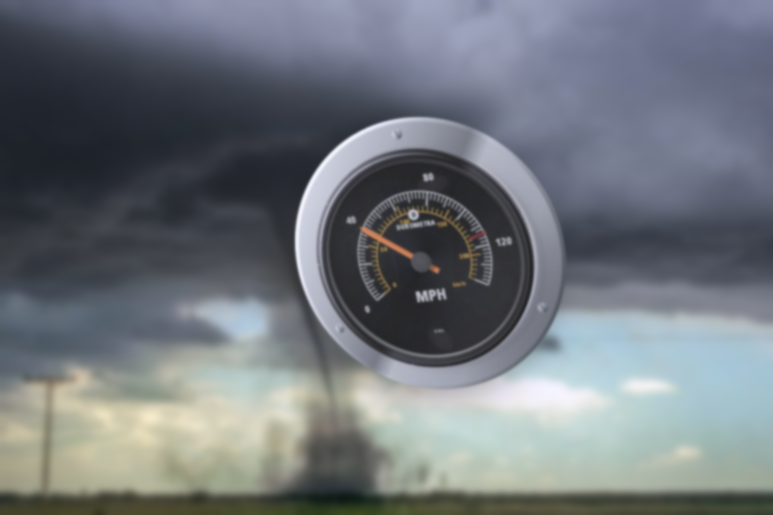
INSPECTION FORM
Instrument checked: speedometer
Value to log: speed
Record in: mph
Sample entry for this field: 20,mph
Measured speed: 40,mph
